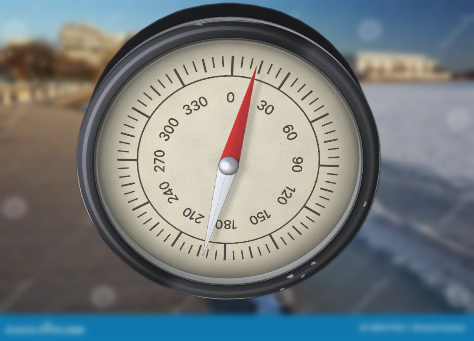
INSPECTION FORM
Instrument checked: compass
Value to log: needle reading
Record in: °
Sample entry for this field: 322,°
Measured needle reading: 12.5,°
